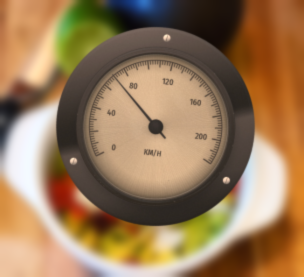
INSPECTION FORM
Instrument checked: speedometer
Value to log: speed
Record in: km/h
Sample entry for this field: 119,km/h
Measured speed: 70,km/h
